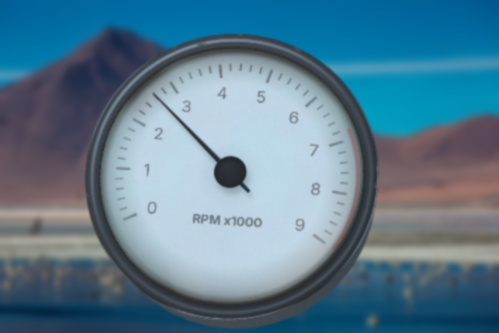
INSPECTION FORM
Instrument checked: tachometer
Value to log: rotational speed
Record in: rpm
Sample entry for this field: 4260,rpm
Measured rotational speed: 2600,rpm
